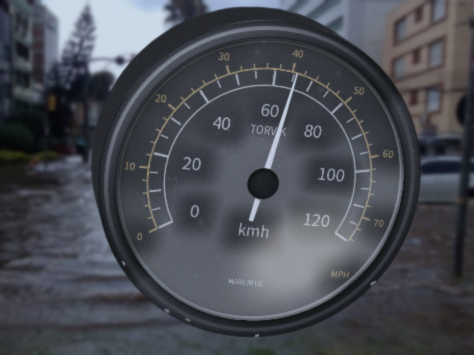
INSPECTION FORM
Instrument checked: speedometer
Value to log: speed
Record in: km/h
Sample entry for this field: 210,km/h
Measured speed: 65,km/h
